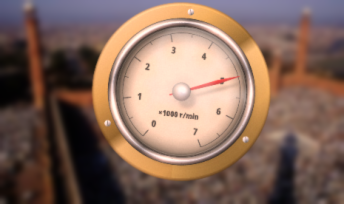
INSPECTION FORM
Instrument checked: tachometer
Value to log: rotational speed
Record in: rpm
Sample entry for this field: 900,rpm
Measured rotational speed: 5000,rpm
